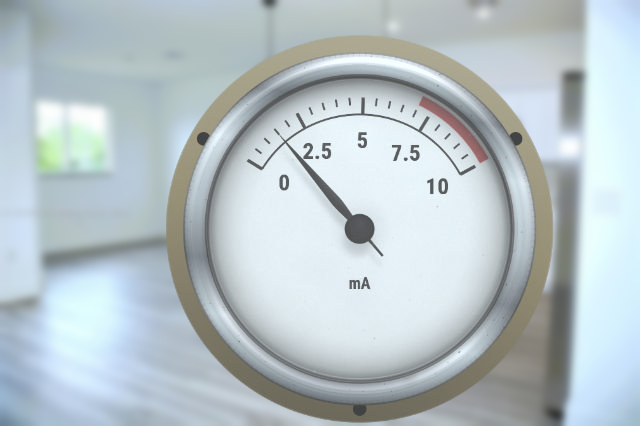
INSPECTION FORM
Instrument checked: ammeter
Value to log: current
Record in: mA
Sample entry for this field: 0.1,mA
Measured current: 1.5,mA
